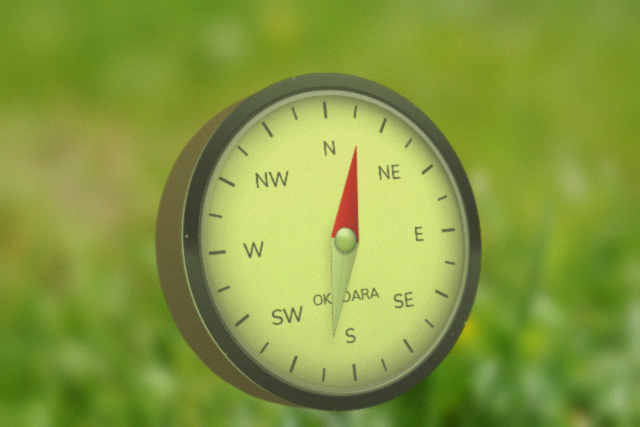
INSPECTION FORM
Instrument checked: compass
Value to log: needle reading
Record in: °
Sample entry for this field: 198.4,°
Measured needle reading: 15,°
